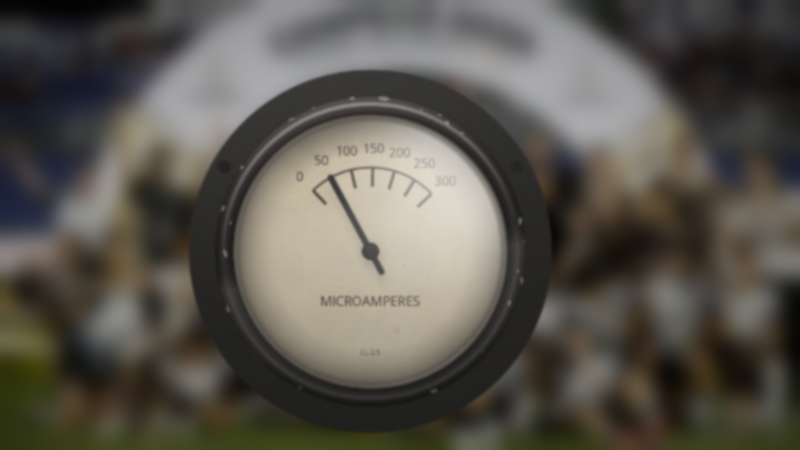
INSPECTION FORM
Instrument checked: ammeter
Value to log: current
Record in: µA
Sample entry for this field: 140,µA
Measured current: 50,µA
